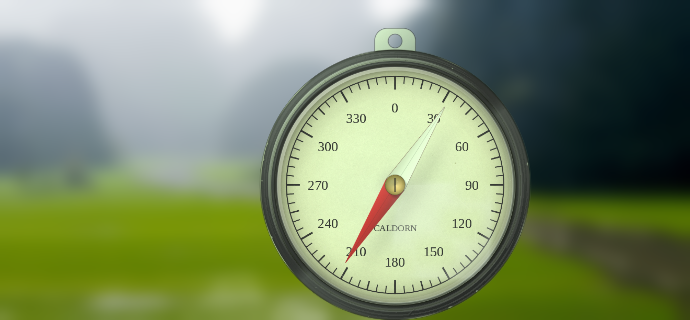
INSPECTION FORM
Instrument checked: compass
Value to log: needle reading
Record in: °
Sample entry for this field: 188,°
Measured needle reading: 212.5,°
